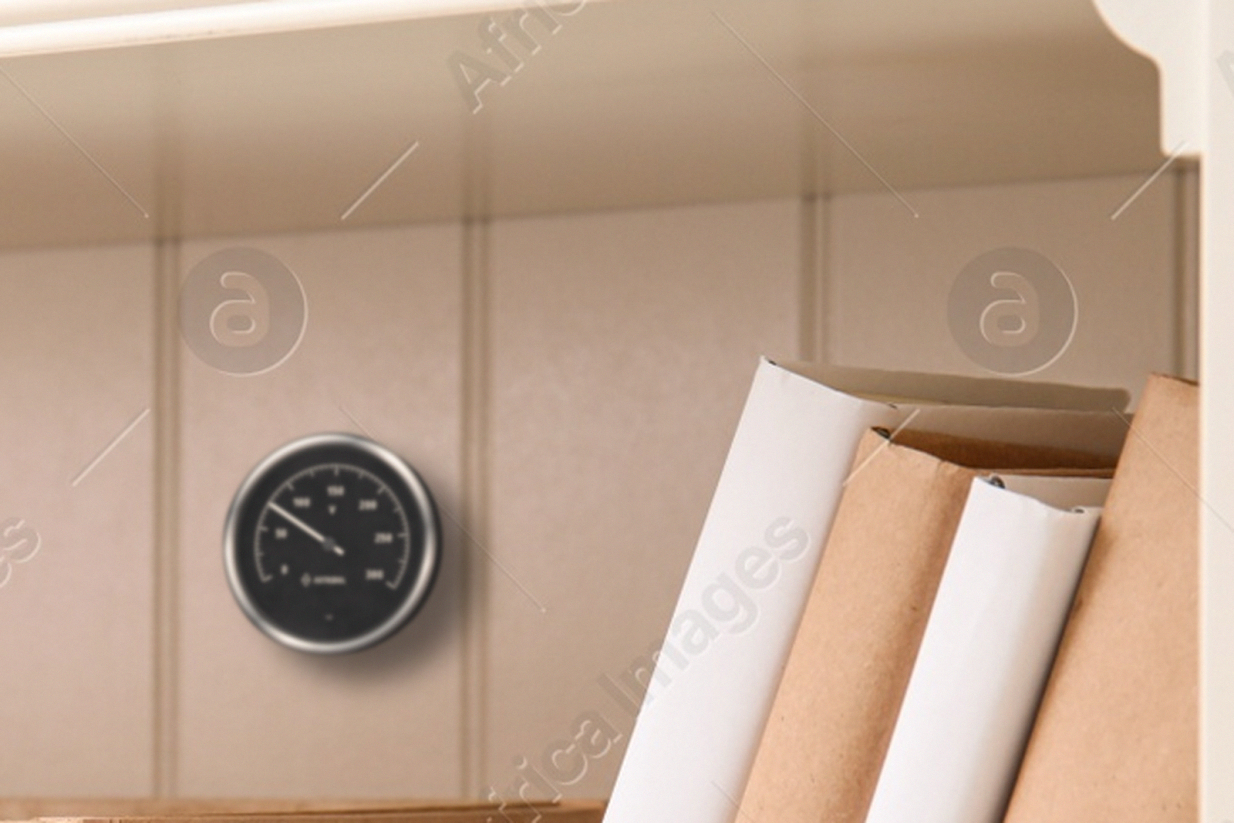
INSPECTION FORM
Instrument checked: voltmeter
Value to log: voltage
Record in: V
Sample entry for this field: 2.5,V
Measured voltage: 75,V
